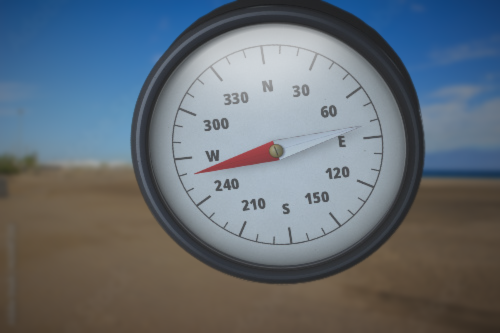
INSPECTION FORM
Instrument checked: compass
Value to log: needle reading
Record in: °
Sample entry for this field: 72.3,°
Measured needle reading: 260,°
